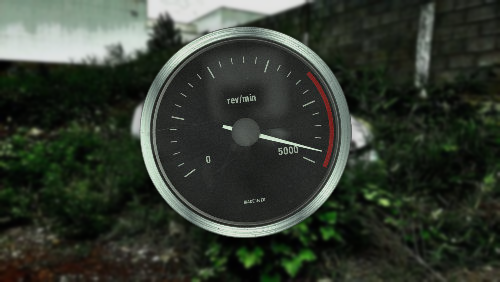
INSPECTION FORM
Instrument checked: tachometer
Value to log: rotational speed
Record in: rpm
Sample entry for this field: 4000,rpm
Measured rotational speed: 4800,rpm
